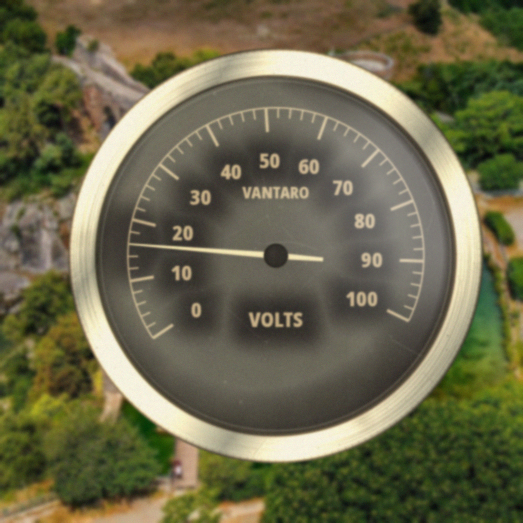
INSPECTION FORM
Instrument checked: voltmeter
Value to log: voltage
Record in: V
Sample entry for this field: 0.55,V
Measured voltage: 16,V
